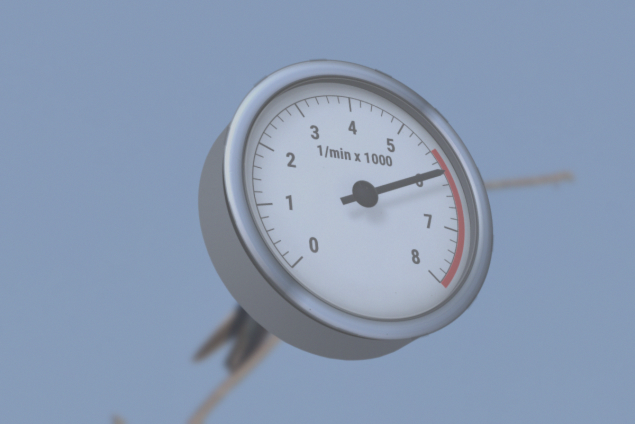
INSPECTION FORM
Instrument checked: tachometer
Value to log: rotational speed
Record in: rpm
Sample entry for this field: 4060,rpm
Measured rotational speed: 6000,rpm
